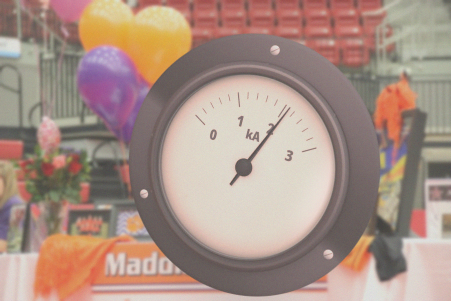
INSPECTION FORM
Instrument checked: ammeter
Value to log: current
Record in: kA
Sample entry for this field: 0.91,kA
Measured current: 2.1,kA
